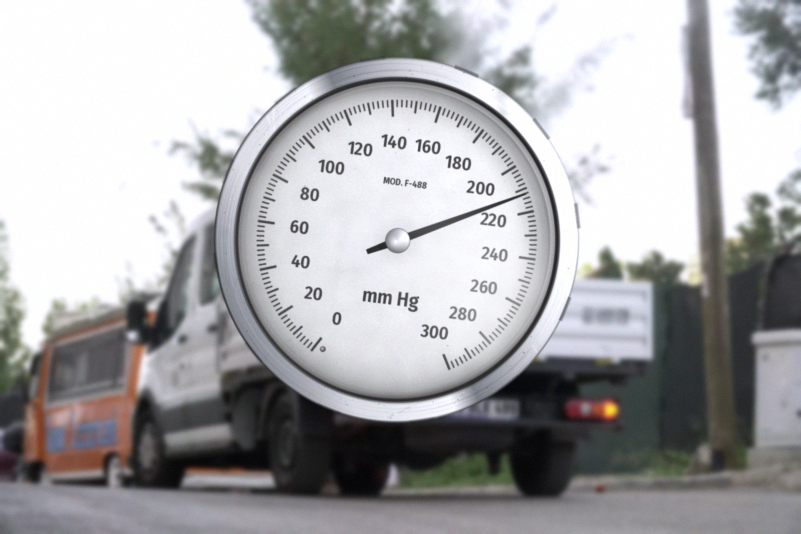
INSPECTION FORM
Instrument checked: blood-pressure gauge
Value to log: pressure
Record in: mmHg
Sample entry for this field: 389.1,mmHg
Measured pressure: 212,mmHg
